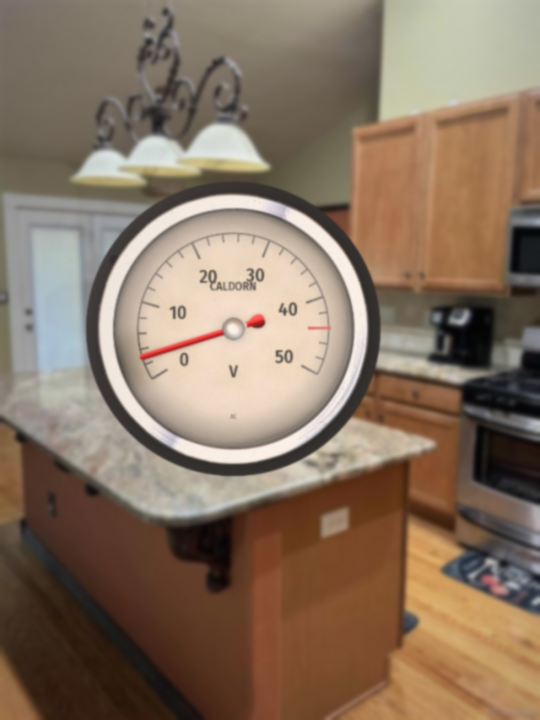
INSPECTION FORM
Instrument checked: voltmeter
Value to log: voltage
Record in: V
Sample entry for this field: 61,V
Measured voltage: 3,V
